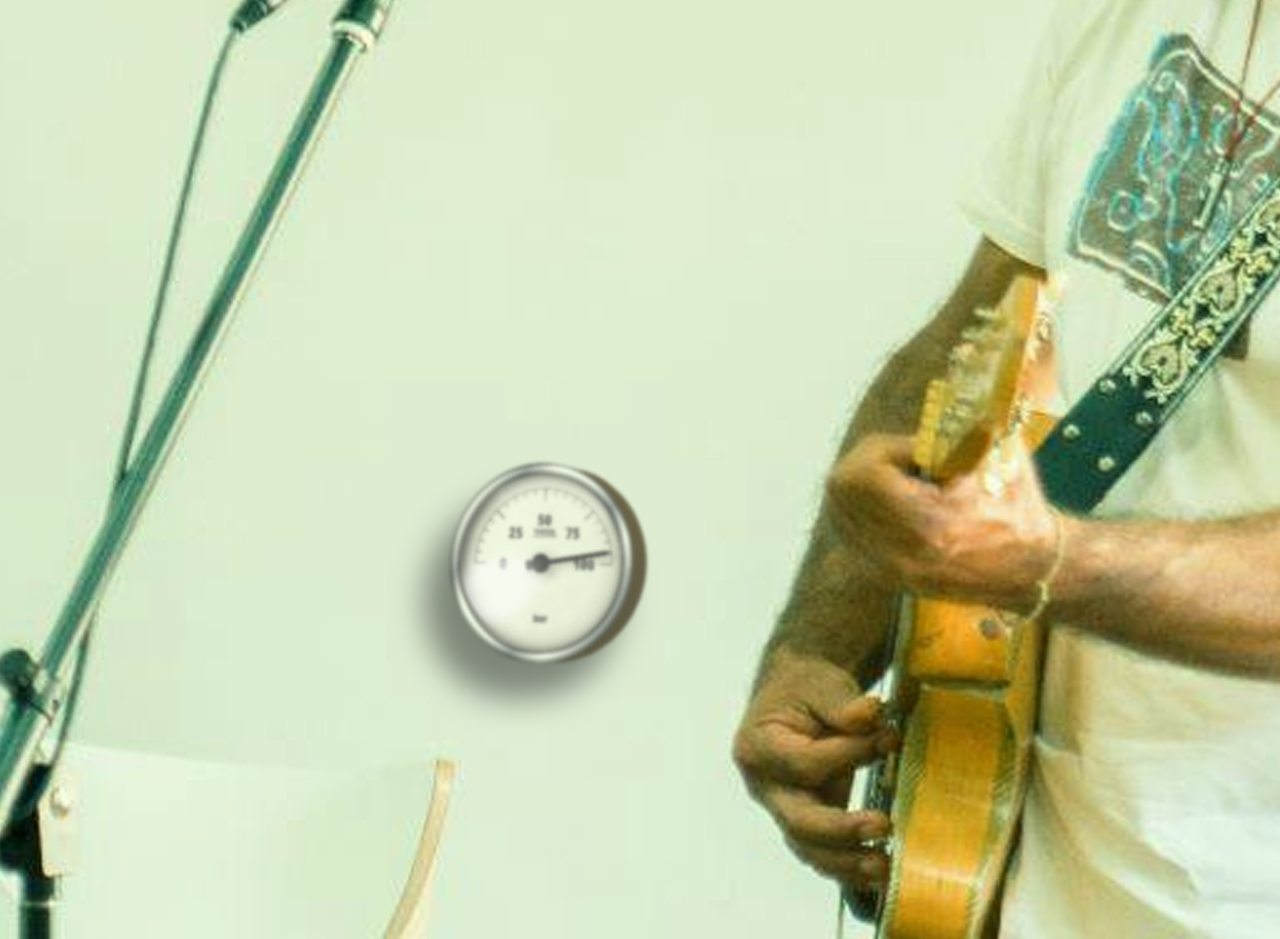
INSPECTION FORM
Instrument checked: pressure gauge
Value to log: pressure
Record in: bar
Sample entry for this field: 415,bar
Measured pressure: 95,bar
